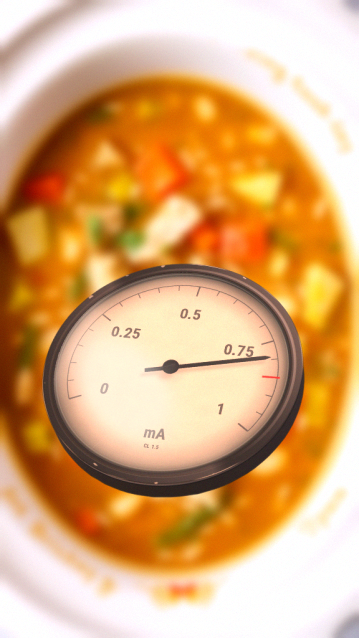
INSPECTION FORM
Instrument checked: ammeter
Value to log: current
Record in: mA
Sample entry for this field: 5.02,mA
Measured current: 0.8,mA
